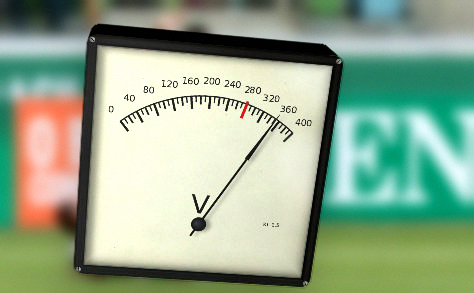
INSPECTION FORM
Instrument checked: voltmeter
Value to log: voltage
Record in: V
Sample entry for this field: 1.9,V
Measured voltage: 350,V
